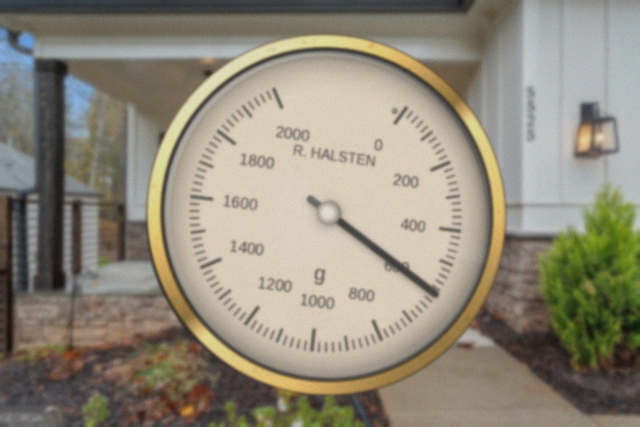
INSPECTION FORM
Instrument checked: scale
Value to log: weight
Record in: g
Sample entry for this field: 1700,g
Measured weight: 600,g
